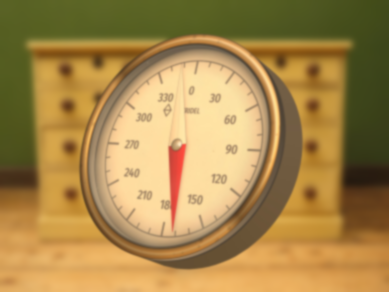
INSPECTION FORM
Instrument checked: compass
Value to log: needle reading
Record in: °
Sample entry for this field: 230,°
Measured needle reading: 170,°
